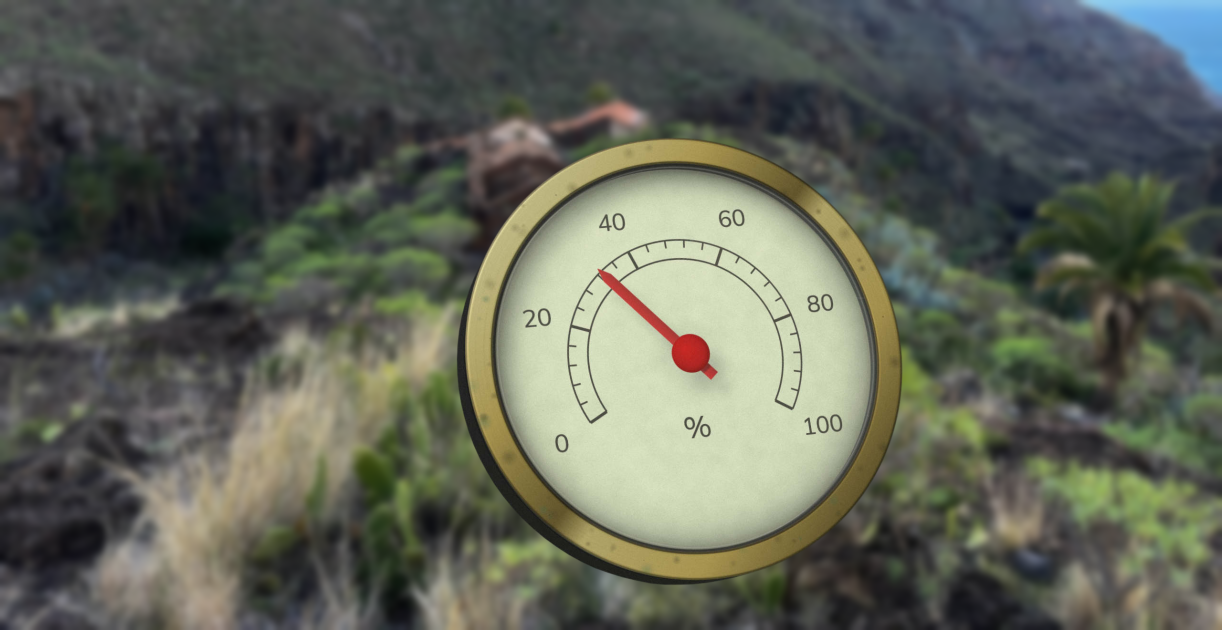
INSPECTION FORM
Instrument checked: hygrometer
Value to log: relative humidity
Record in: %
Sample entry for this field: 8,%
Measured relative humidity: 32,%
